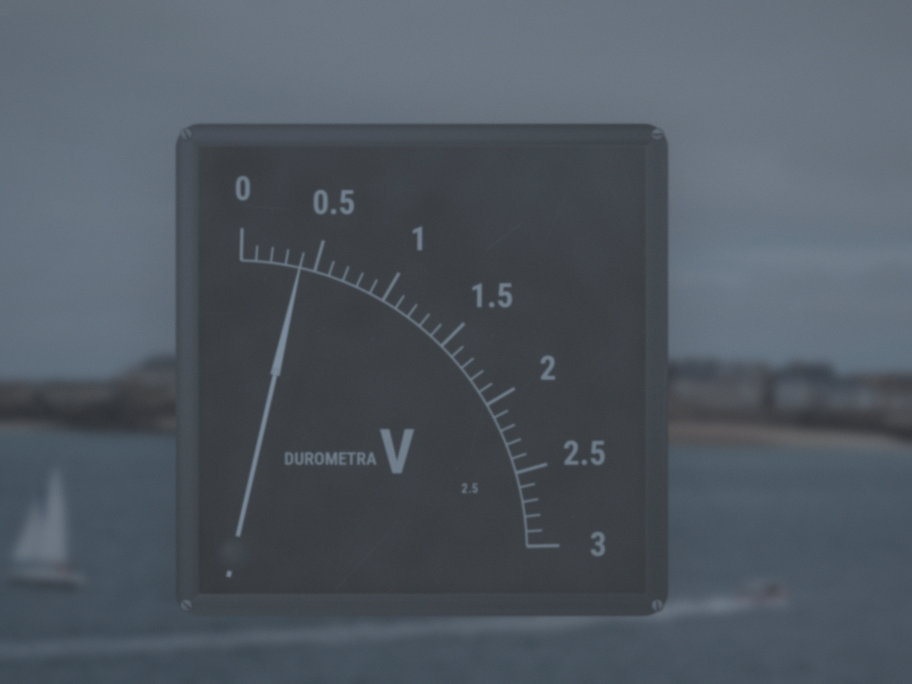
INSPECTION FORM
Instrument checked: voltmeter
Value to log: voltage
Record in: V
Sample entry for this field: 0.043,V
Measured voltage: 0.4,V
